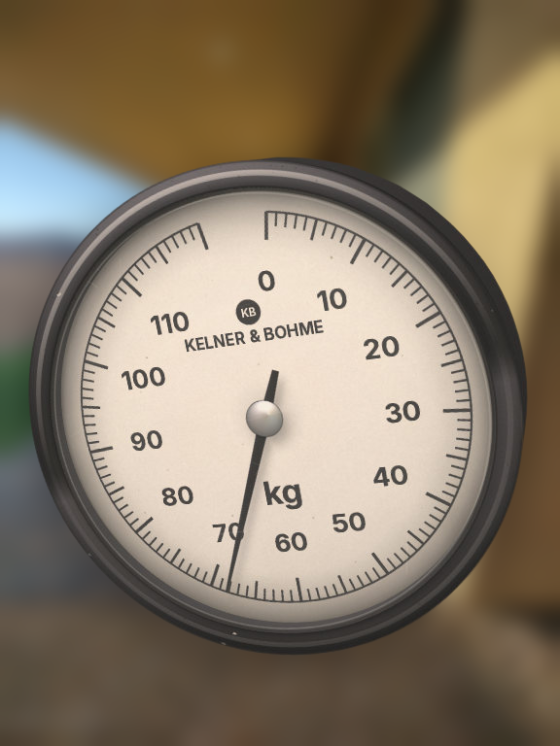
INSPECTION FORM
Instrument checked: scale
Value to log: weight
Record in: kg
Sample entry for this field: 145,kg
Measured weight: 68,kg
